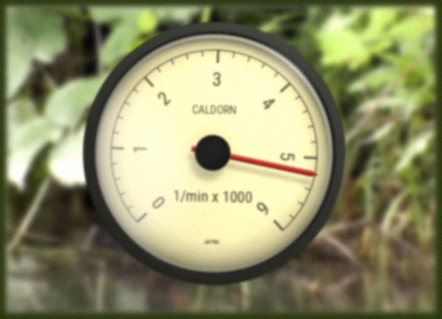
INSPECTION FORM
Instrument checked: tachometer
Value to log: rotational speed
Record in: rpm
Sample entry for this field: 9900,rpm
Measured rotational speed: 5200,rpm
